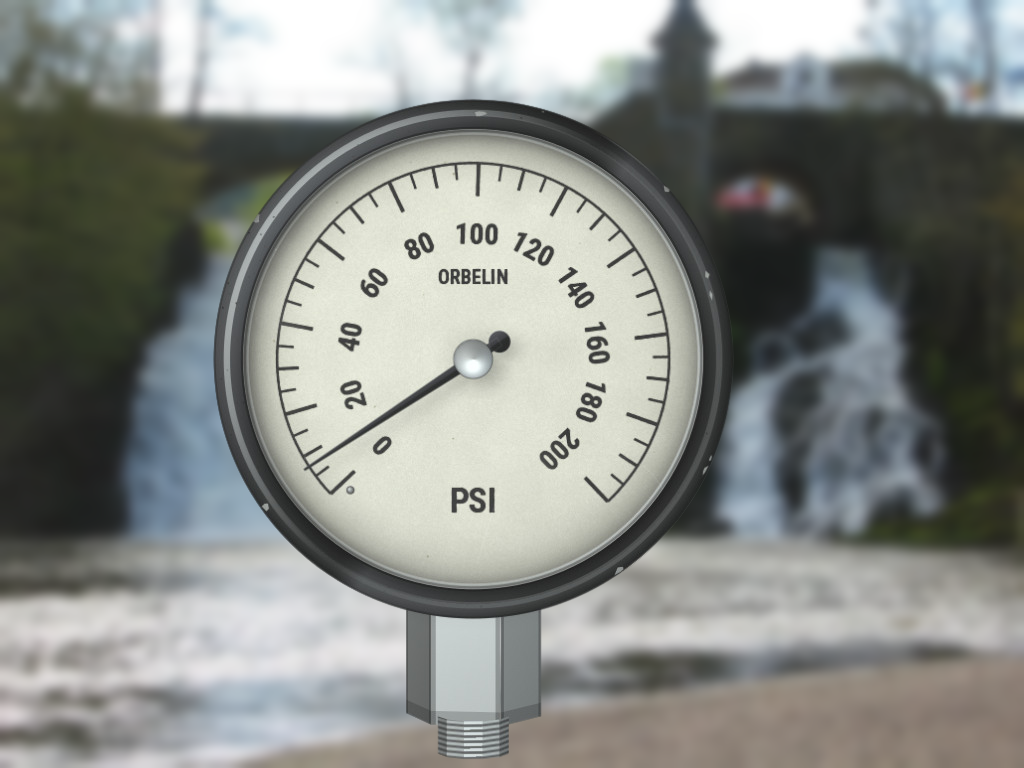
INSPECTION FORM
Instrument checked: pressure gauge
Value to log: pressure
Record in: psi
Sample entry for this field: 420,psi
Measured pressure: 7.5,psi
